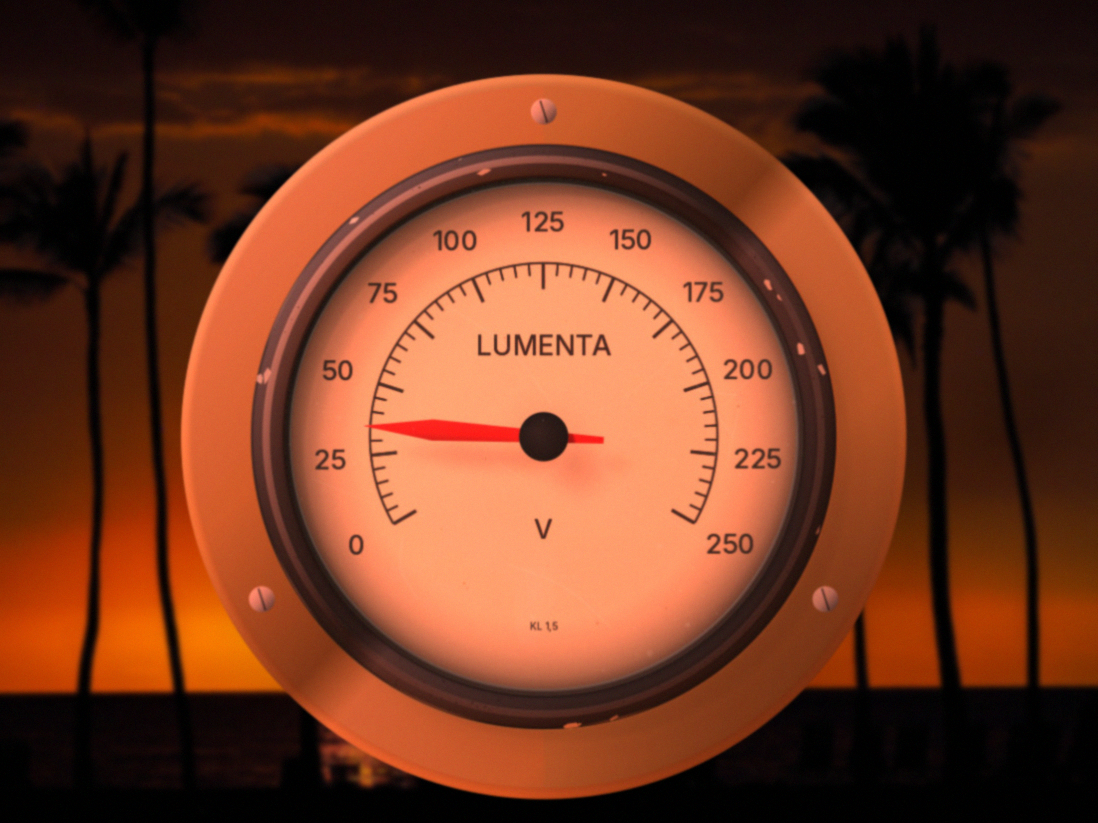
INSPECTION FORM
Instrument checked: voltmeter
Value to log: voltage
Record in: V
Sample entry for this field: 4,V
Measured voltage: 35,V
